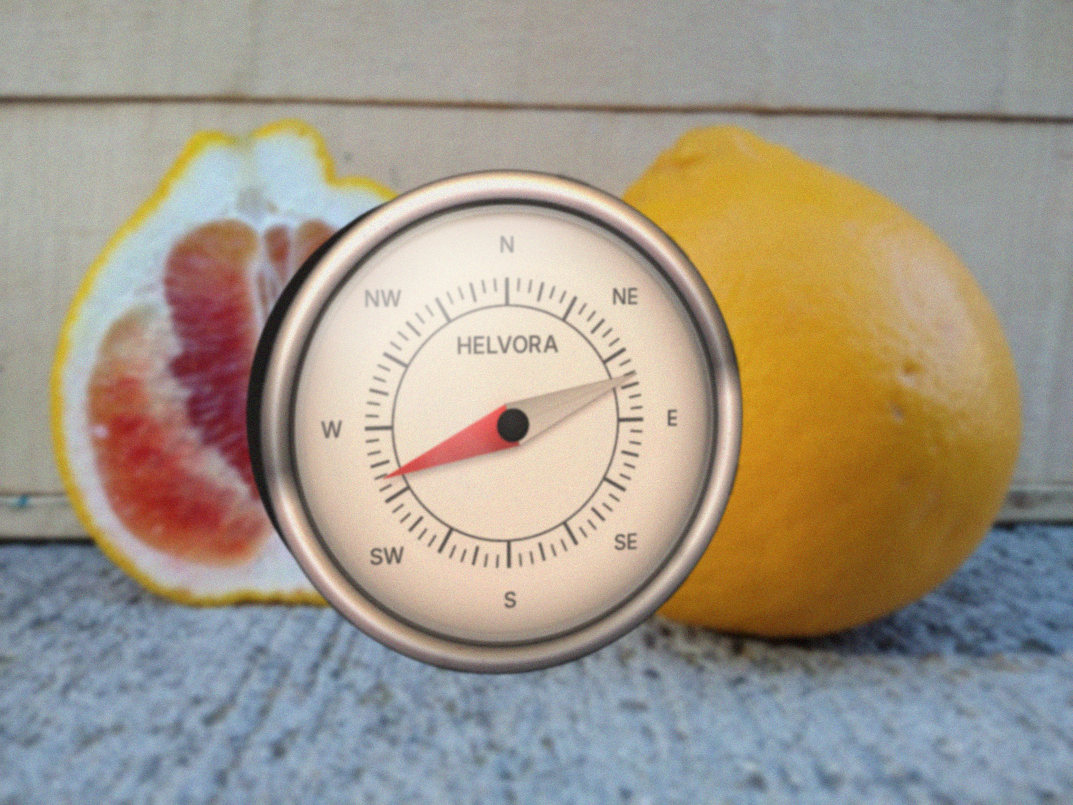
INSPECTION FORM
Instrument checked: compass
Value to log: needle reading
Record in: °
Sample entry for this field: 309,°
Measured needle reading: 250,°
